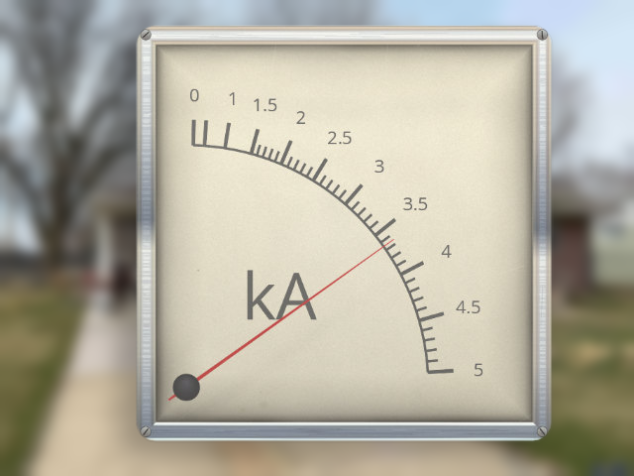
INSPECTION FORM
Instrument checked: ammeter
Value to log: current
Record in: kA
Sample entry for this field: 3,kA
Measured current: 3.65,kA
